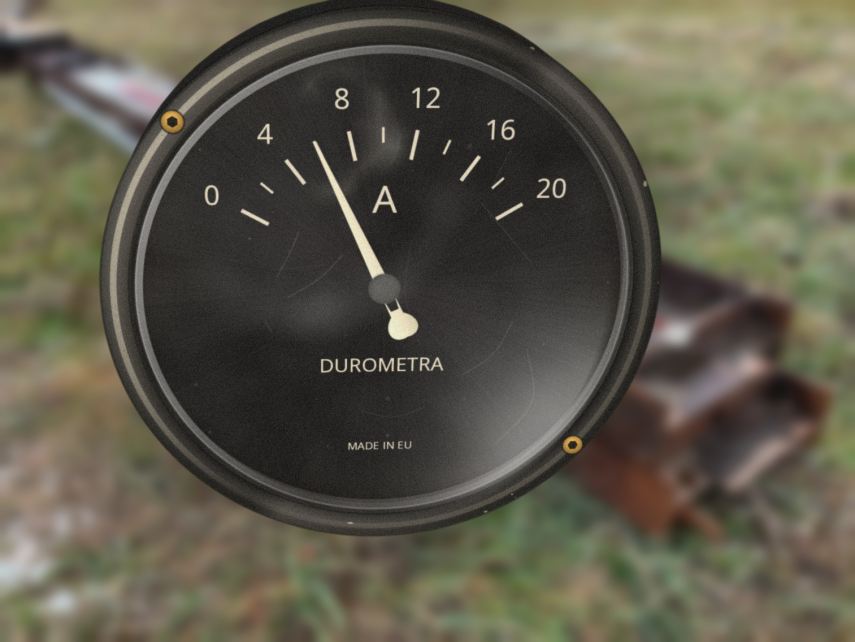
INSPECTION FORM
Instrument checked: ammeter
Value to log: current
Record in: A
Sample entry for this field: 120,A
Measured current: 6,A
